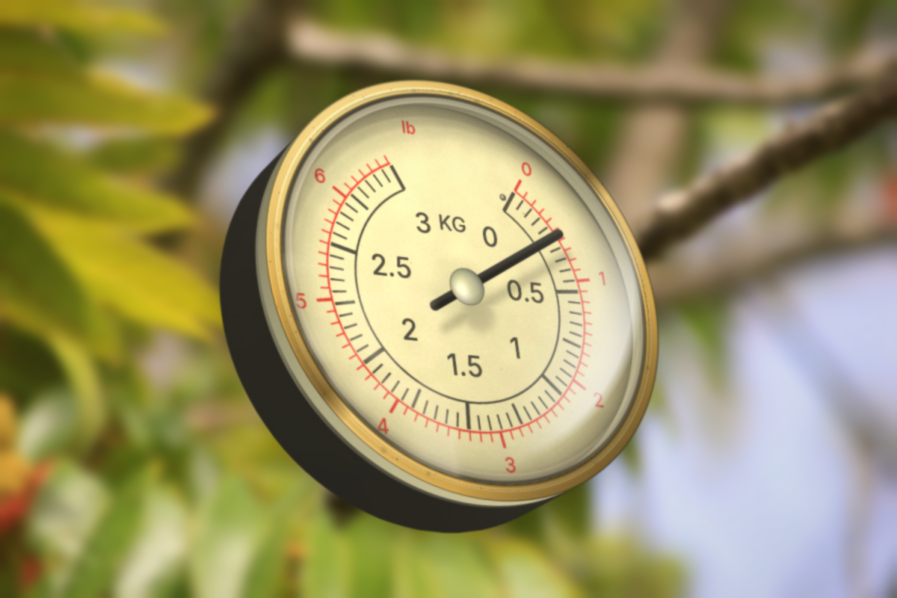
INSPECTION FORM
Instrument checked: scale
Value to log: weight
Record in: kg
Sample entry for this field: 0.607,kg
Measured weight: 0.25,kg
